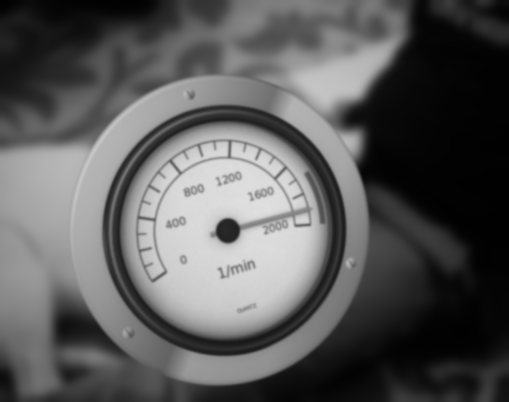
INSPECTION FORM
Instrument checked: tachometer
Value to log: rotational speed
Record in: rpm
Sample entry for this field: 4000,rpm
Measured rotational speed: 1900,rpm
